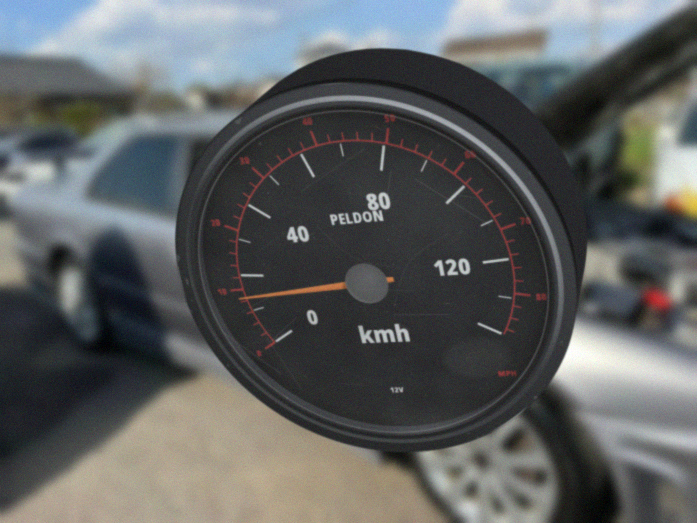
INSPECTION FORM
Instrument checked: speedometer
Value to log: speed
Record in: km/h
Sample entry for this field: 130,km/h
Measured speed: 15,km/h
